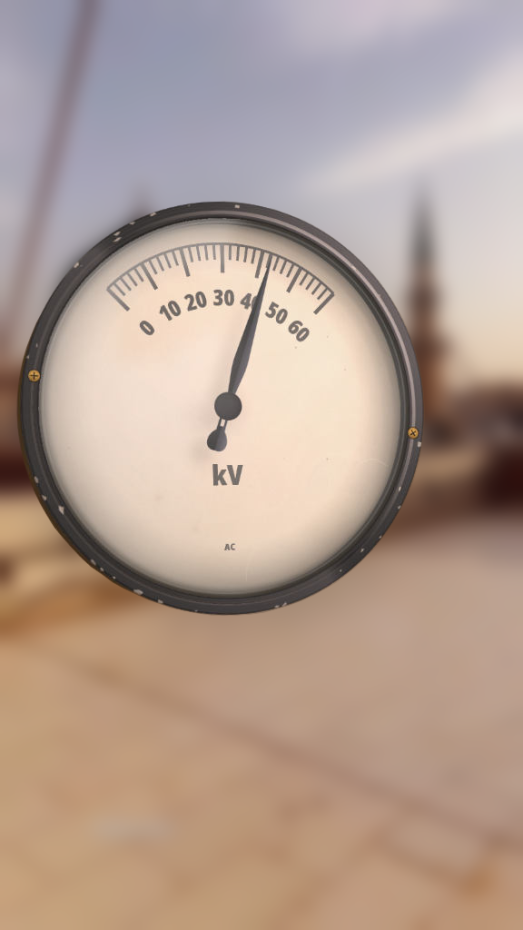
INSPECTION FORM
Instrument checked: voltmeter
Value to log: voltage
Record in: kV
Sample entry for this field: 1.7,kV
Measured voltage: 42,kV
